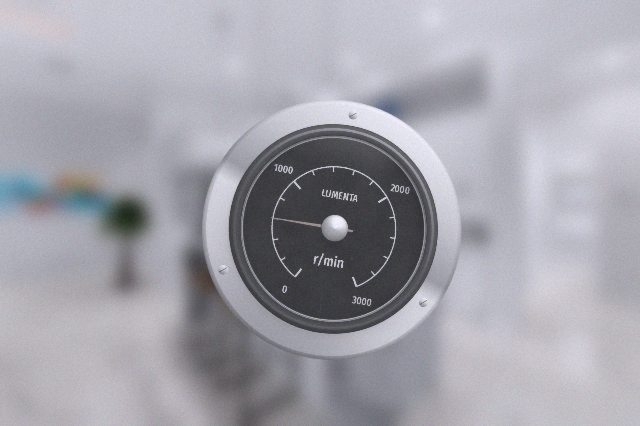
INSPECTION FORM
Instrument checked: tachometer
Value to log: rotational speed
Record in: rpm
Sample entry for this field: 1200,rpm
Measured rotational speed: 600,rpm
